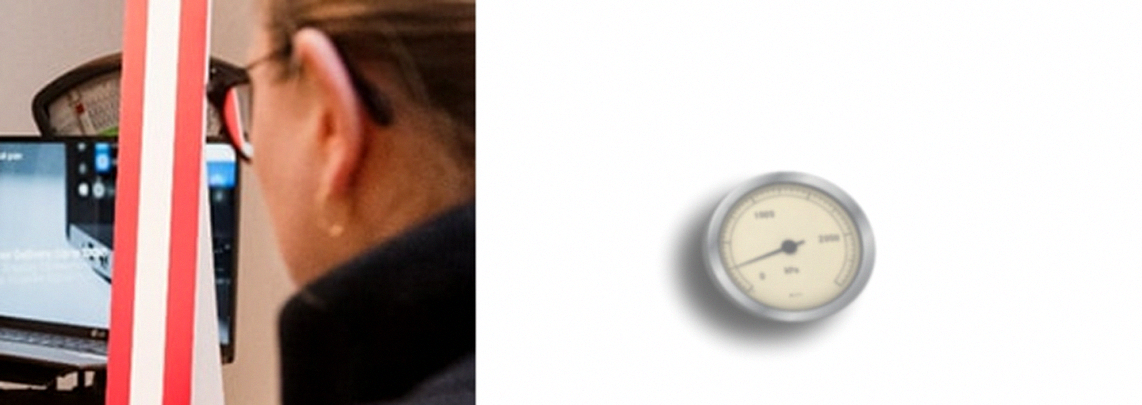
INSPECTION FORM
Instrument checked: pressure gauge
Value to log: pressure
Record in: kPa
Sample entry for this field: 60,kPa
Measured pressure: 250,kPa
